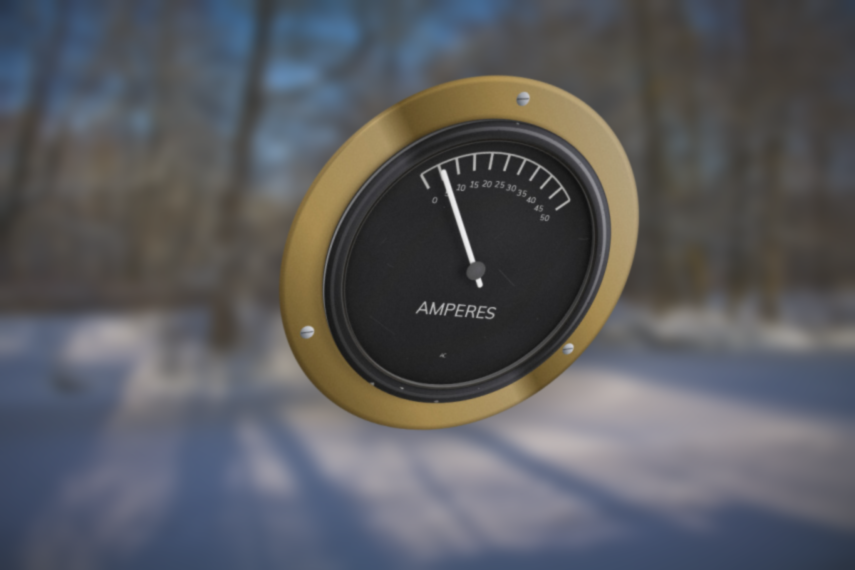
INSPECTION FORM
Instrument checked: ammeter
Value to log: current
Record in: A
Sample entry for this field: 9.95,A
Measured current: 5,A
